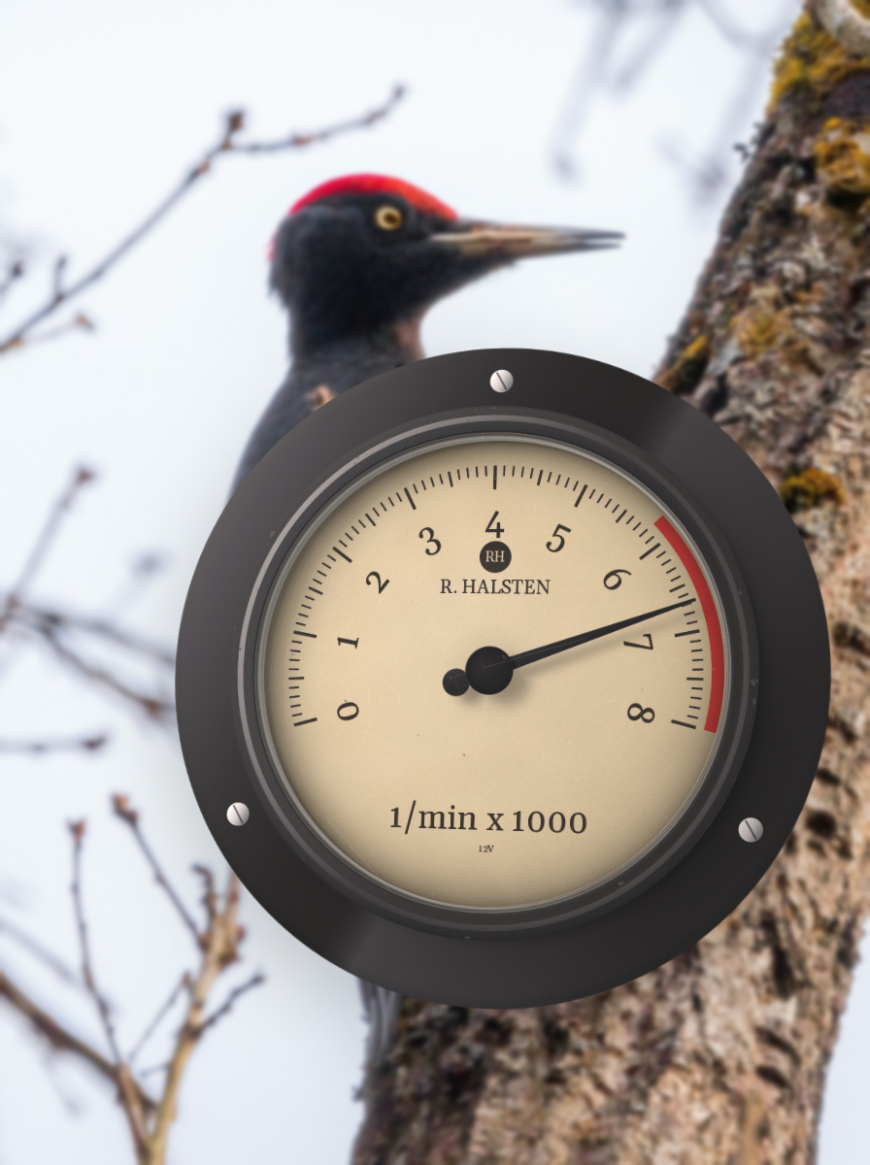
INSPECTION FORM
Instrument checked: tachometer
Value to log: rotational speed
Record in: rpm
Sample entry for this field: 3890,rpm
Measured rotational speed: 6700,rpm
